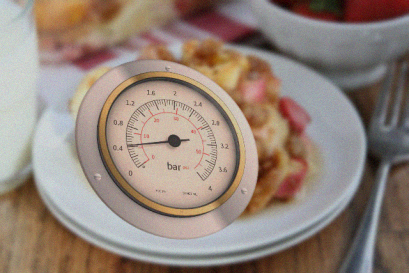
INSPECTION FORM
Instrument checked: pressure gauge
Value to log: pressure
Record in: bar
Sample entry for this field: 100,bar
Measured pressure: 0.4,bar
